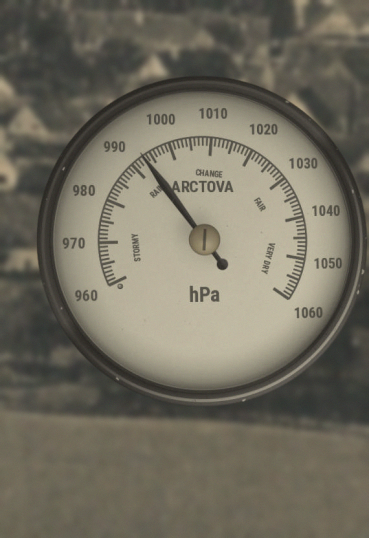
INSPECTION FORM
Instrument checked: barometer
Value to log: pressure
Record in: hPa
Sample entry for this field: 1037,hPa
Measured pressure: 993,hPa
